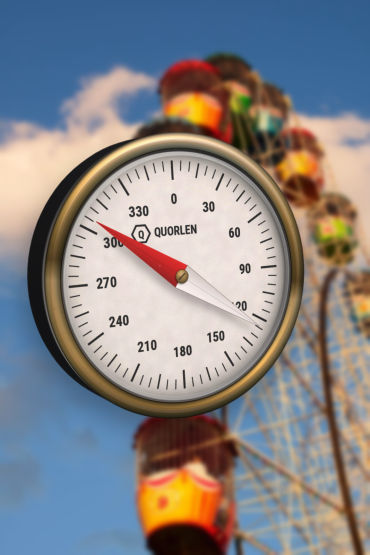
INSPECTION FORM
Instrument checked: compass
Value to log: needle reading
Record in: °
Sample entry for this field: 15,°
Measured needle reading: 305,°
